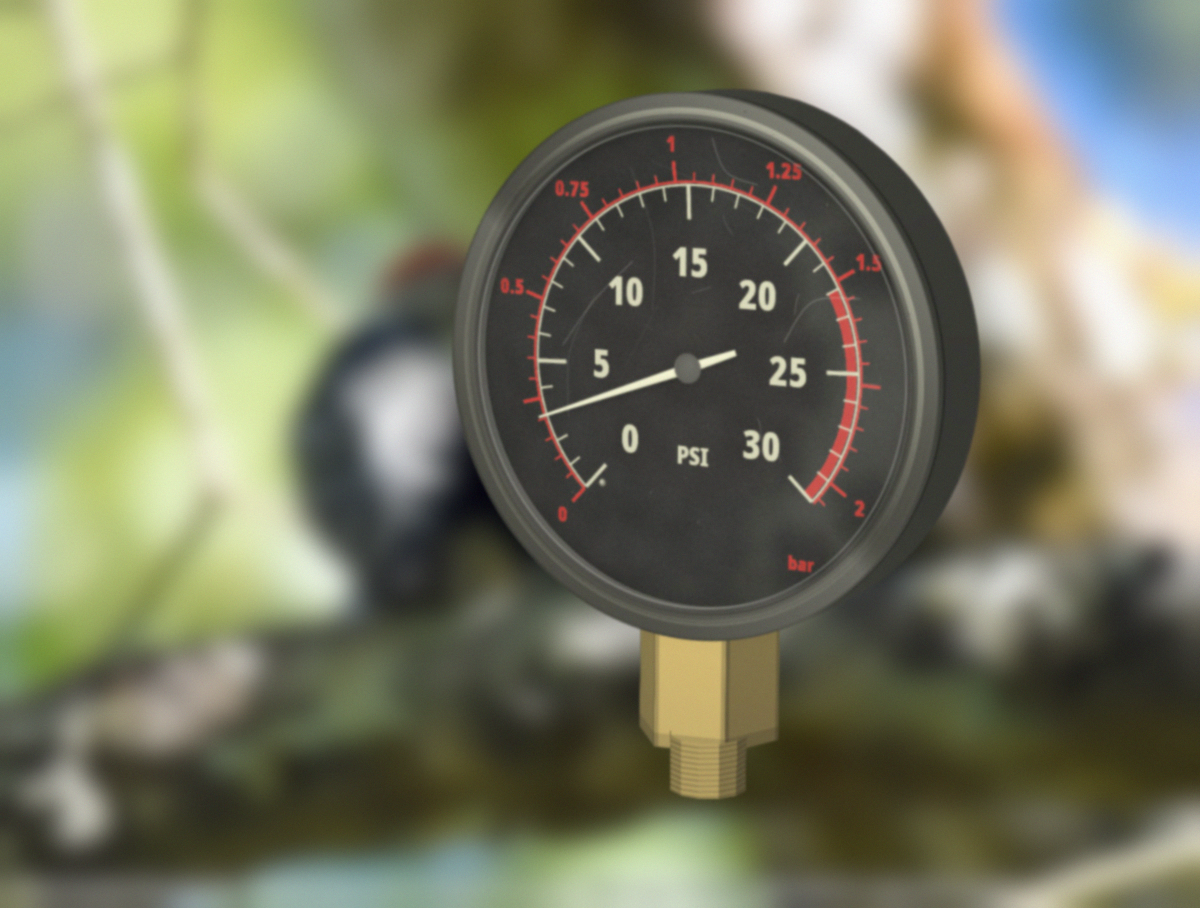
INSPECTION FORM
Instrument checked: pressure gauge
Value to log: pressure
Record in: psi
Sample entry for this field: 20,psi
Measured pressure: 3,psi
